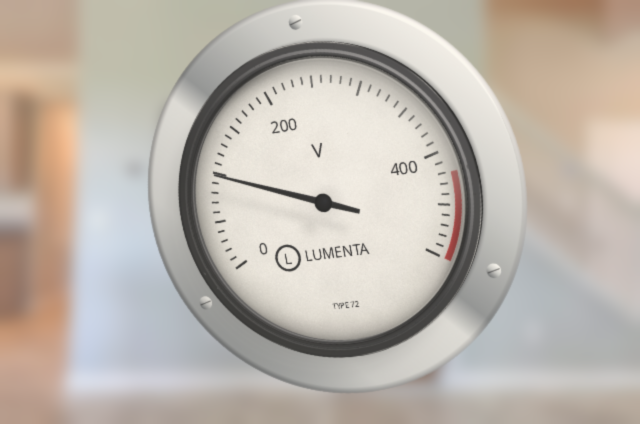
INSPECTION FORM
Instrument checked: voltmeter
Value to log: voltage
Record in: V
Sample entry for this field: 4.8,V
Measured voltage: 100,V
